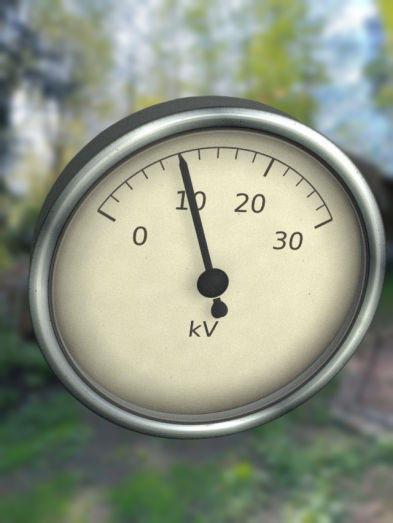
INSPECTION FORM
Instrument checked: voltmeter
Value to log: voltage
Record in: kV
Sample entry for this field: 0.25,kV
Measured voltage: 10,kV
